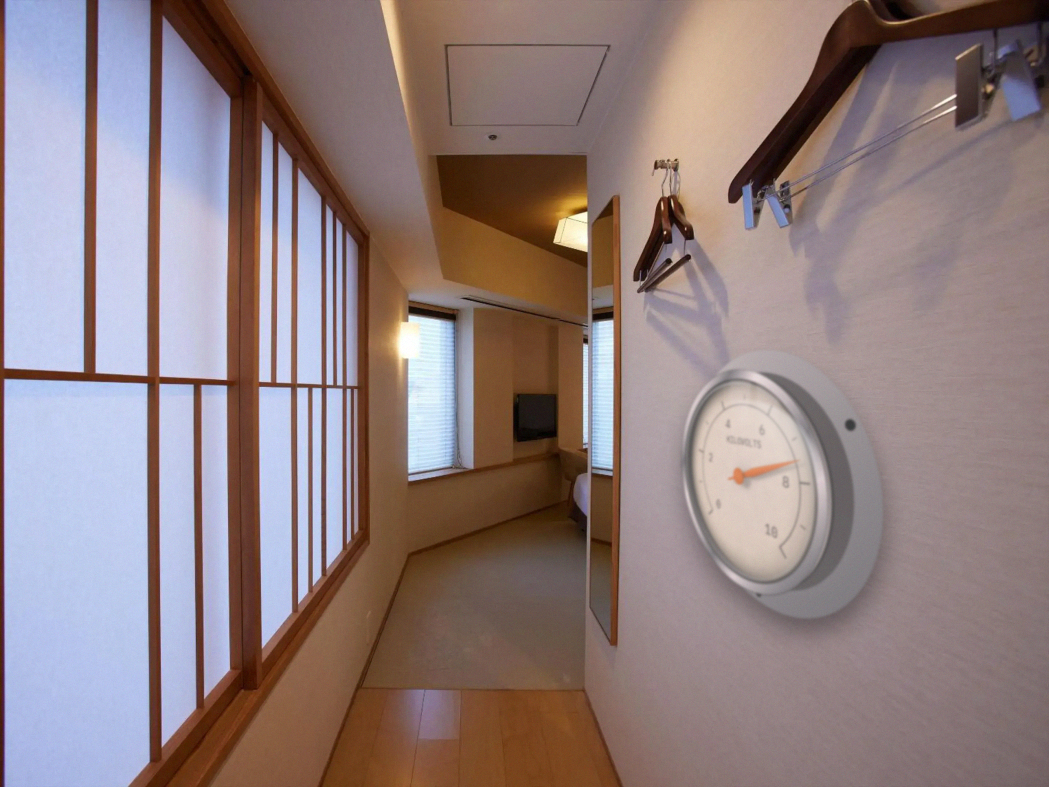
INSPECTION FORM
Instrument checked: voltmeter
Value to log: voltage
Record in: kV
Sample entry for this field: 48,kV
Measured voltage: 7.5,kV
